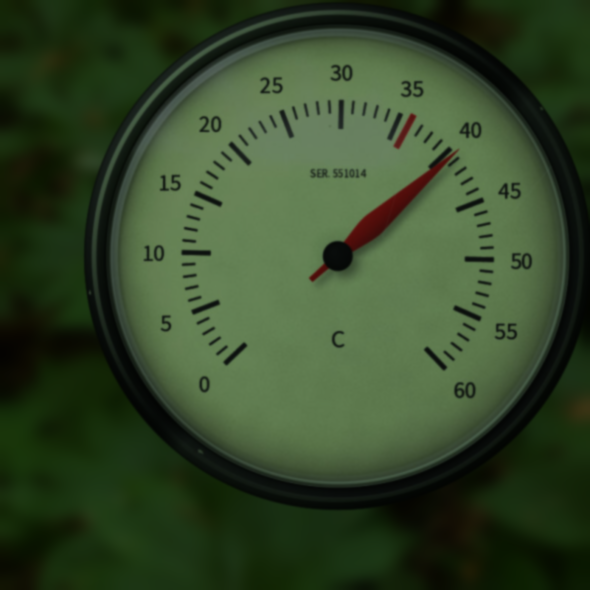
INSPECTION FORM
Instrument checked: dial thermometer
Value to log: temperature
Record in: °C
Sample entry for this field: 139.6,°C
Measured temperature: 40.5,°C
